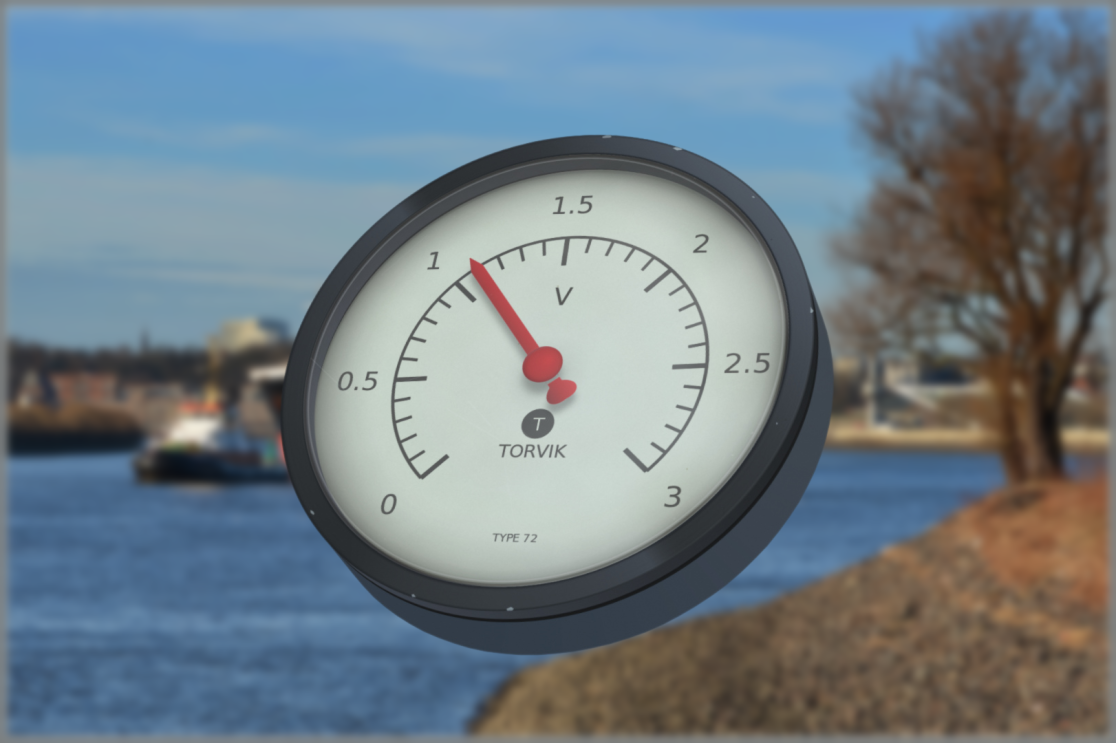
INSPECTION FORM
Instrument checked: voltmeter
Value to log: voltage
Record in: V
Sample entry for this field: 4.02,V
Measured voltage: 1.1,V
